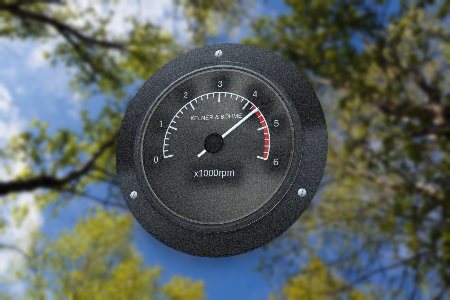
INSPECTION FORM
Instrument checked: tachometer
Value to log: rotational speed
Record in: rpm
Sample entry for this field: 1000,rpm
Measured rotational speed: 4400,rpm
